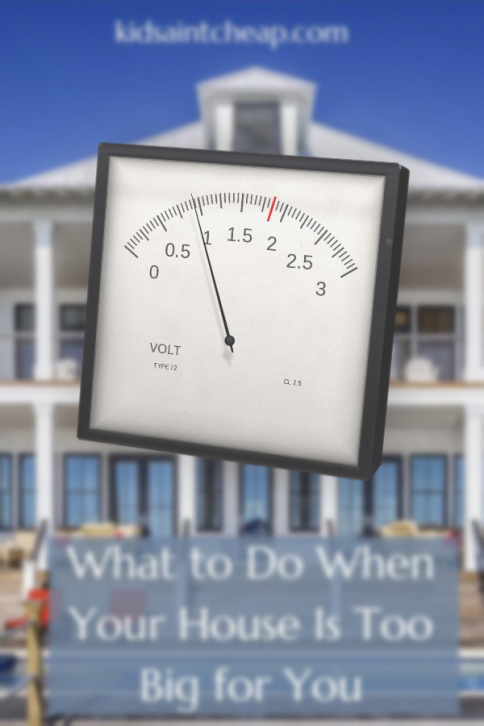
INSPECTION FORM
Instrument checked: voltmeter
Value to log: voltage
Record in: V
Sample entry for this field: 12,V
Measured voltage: 0.95,V
